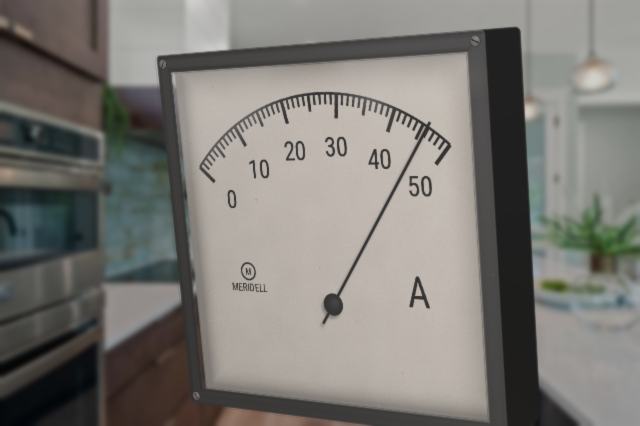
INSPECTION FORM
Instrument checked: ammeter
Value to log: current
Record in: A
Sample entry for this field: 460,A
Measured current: 46,A
